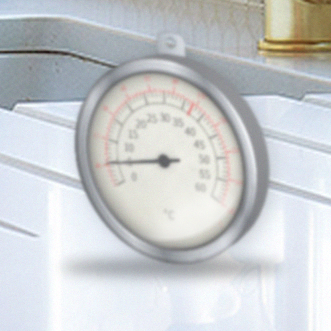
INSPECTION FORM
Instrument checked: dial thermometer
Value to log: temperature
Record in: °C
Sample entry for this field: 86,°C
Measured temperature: 5,°C
